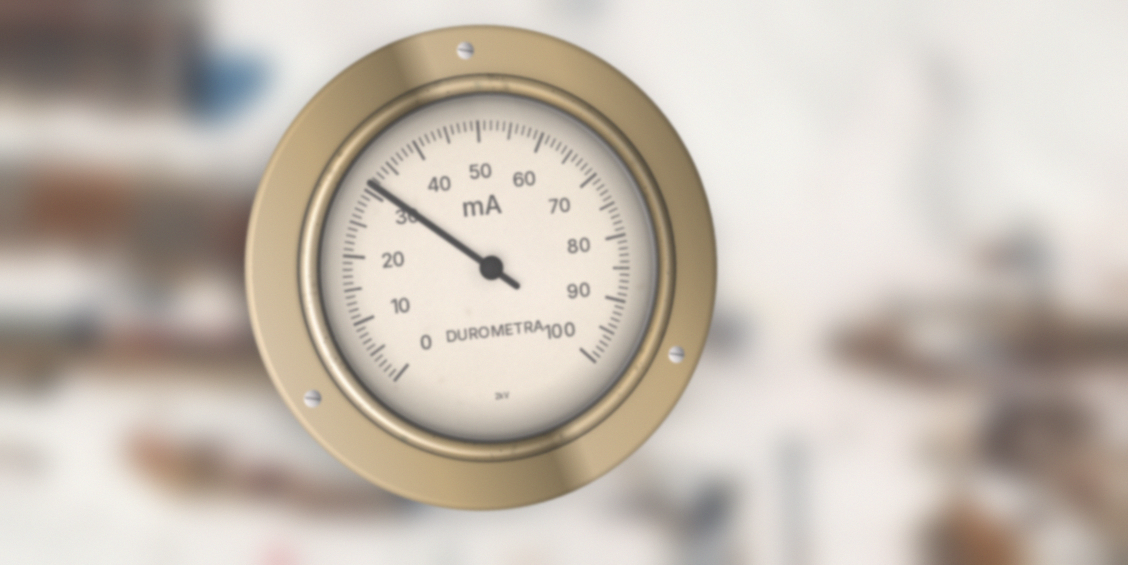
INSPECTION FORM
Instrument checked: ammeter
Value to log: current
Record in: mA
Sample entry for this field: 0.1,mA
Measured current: 31,mA
